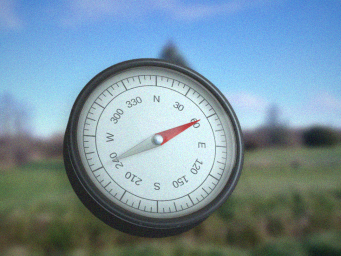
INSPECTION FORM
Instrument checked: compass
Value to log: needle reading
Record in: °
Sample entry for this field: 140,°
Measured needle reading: 60,°
